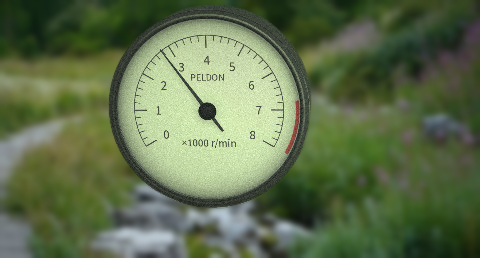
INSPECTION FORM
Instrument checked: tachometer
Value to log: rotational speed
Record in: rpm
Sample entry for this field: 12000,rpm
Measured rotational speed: 2800,rpm
